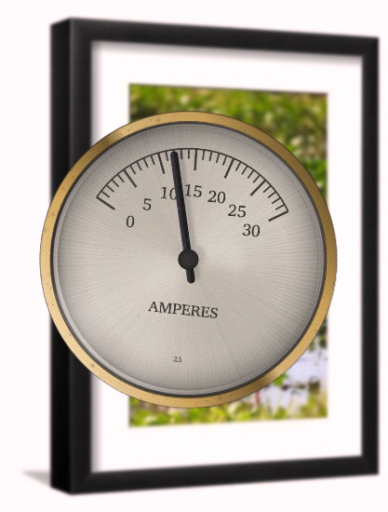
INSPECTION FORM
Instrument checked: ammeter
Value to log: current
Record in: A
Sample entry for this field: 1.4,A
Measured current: 12,A
